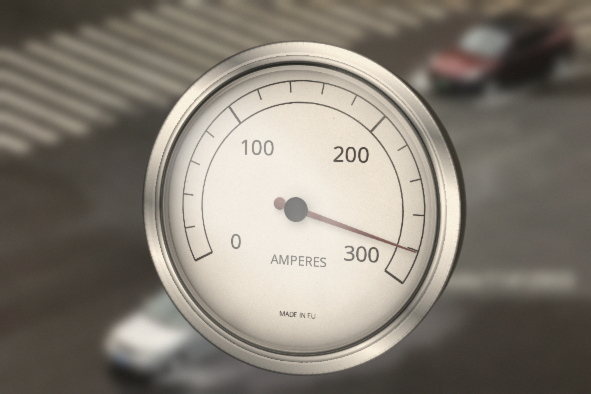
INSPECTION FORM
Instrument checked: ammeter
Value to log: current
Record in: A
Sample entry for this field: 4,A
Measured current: 280,A
